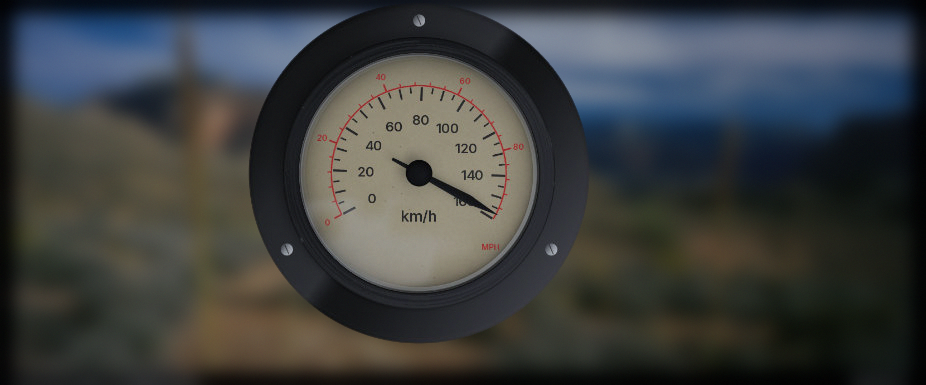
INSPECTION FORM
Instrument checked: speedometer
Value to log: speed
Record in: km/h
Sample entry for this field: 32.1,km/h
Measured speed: 157.5,km/h
